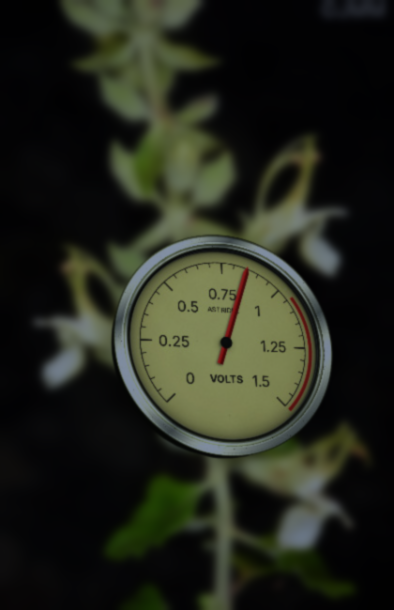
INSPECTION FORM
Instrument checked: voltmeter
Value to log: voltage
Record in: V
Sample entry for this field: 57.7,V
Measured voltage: 0.85,V
